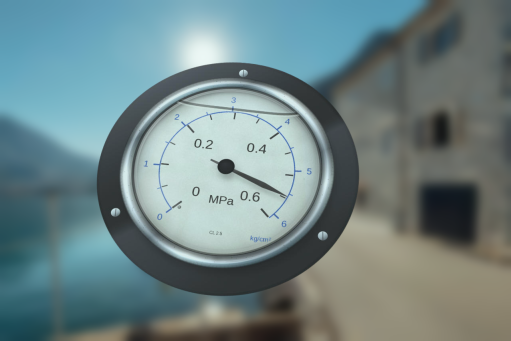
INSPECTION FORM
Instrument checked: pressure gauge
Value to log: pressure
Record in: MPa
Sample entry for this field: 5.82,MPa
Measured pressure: 0.55,MPa
